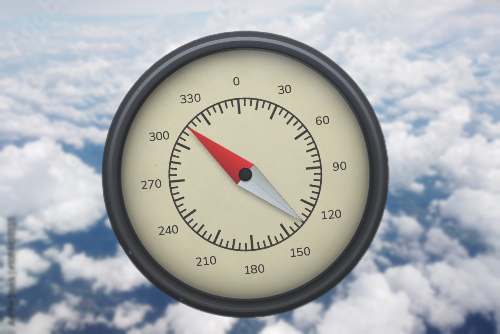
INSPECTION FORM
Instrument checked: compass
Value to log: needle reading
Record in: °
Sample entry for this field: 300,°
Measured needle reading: 315,°
